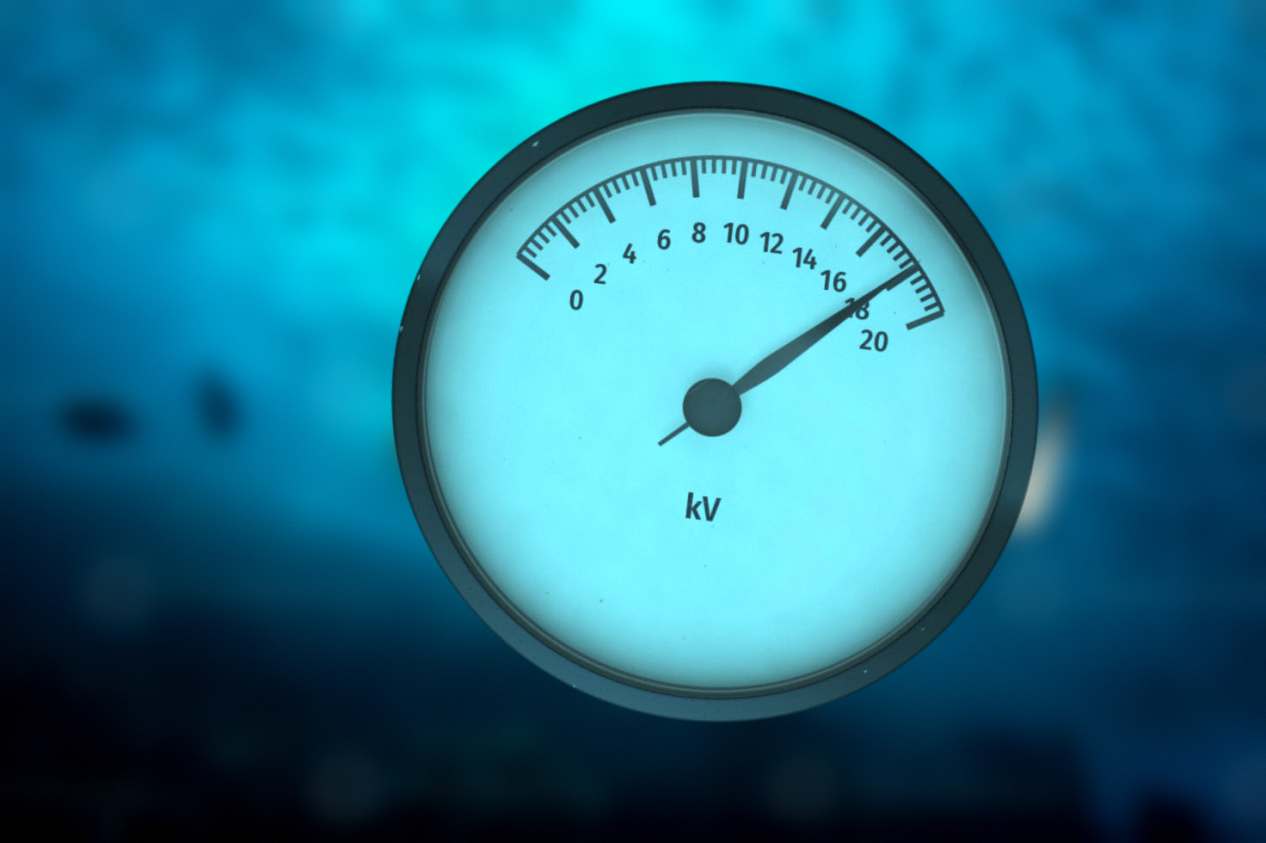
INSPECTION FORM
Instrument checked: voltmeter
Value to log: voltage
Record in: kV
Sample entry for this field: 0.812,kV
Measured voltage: 17.8,kV
